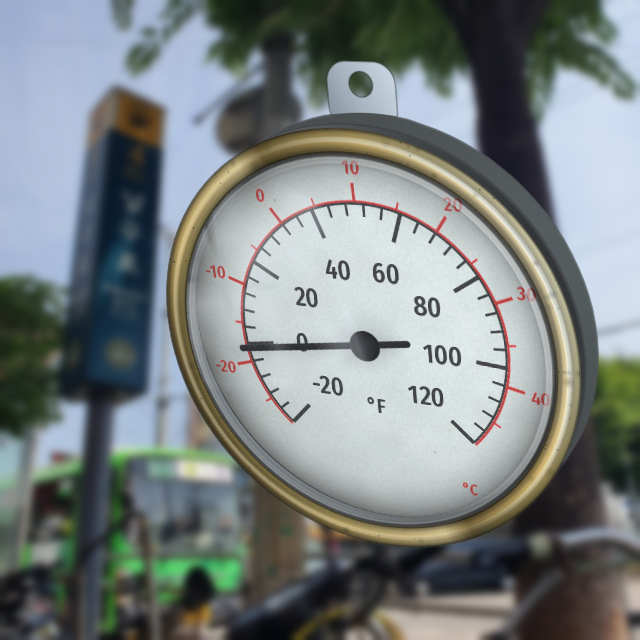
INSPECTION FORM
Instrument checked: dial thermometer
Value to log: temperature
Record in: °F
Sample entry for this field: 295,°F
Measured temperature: 0,°F
